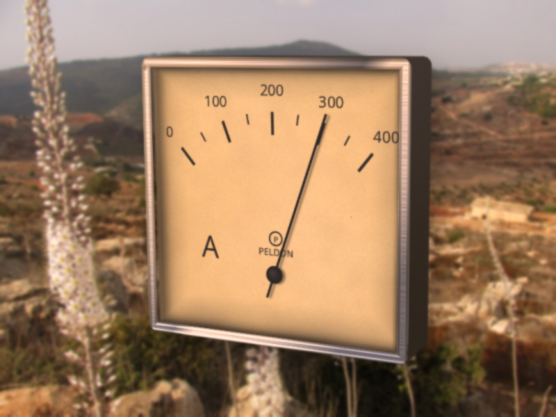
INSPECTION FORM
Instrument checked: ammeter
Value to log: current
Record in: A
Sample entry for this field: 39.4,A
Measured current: 300,A
